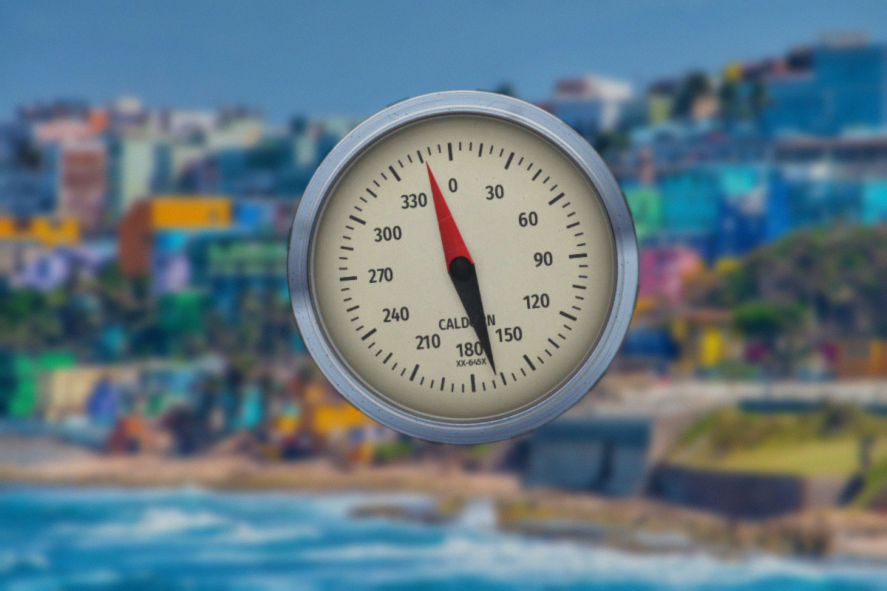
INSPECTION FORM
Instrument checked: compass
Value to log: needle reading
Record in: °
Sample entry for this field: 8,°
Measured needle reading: 347.5,°
